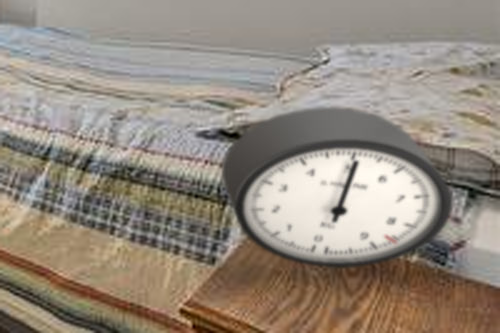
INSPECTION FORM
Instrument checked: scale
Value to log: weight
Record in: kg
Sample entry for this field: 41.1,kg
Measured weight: 5,kg
